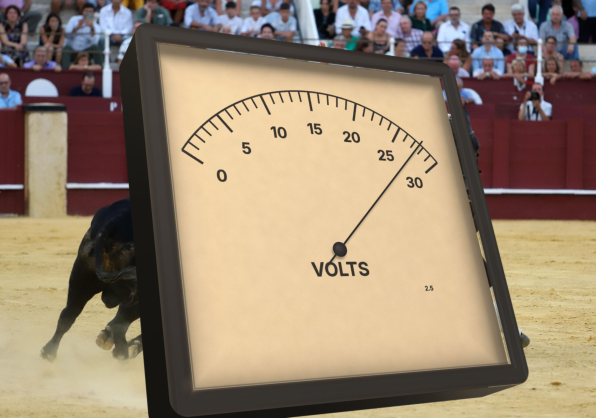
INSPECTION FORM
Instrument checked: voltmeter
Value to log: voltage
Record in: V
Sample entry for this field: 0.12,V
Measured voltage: 27.5,V
